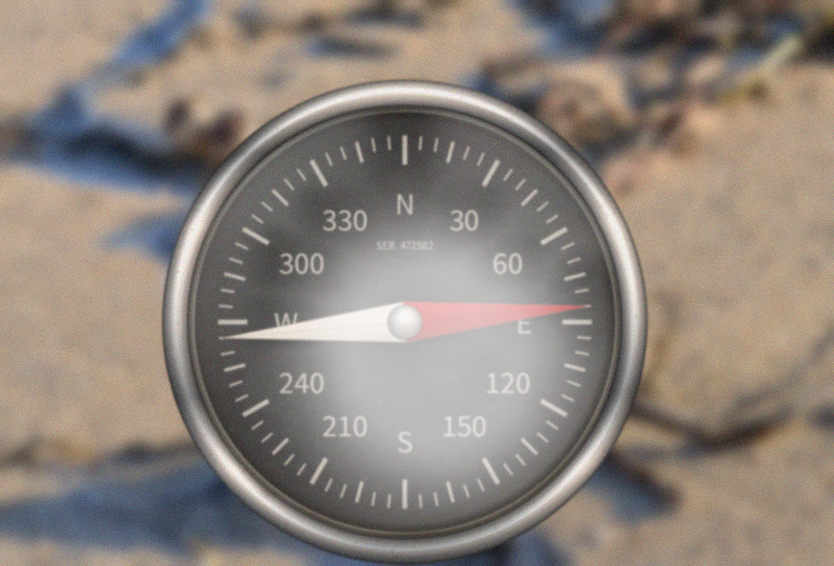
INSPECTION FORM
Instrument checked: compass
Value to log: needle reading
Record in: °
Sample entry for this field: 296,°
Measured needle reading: 85,°
